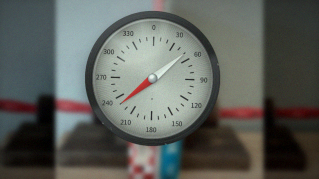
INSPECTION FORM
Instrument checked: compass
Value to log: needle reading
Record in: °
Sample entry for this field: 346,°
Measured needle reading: 230,°
